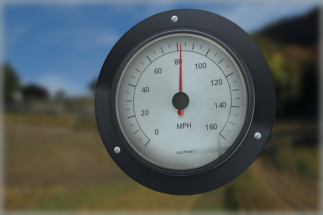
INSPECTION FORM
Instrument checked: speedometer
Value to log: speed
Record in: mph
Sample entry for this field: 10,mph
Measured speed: 82.5,mph
